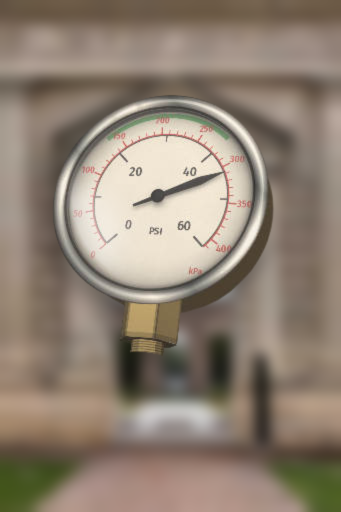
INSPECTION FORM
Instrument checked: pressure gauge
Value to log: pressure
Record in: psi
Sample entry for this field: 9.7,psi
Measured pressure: 45,psi
